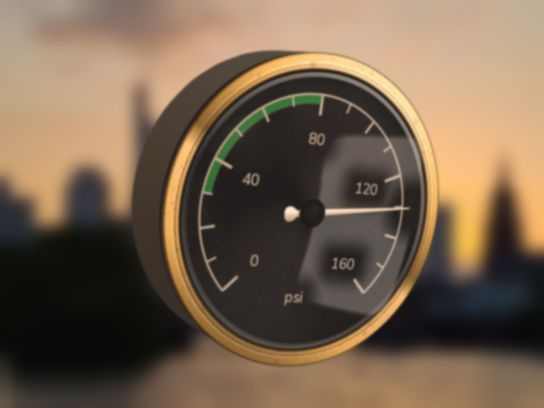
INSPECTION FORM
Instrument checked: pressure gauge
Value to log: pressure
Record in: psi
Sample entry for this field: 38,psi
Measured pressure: 130,psi
